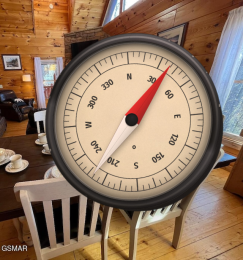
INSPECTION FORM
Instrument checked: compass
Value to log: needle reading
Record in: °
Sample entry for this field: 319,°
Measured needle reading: 40,°
